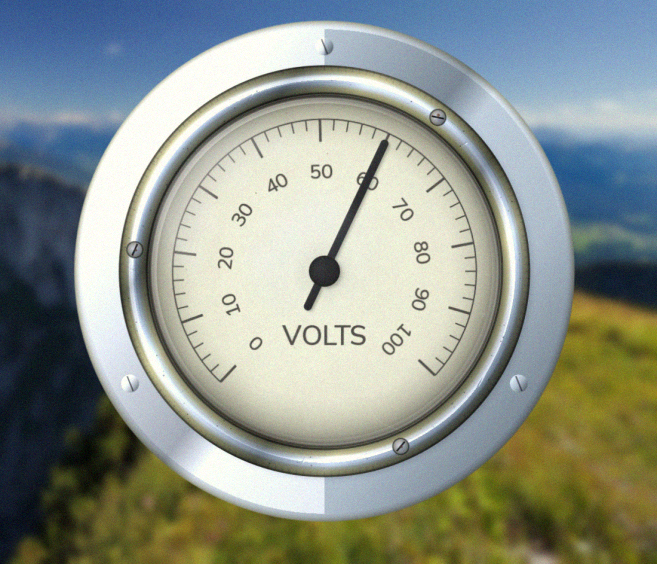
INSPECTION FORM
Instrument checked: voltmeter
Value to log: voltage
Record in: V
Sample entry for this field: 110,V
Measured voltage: 60,V
